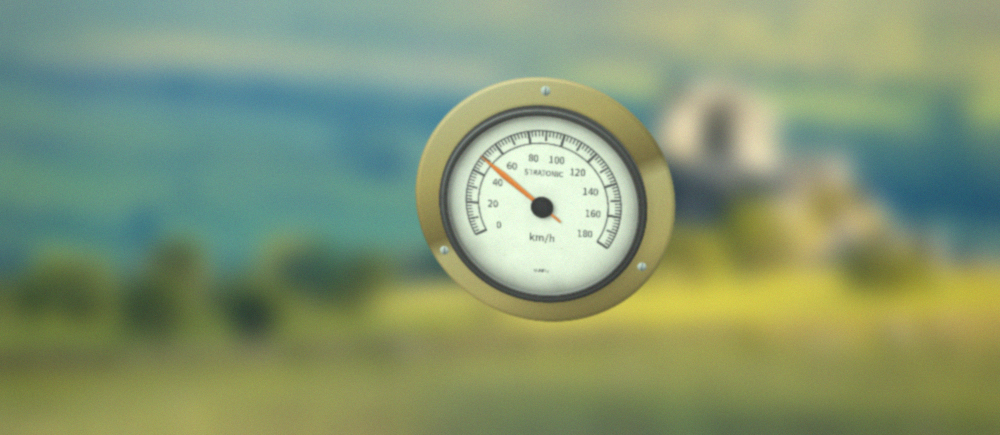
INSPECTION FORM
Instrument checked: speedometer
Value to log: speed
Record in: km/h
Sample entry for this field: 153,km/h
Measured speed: 50,km/h
